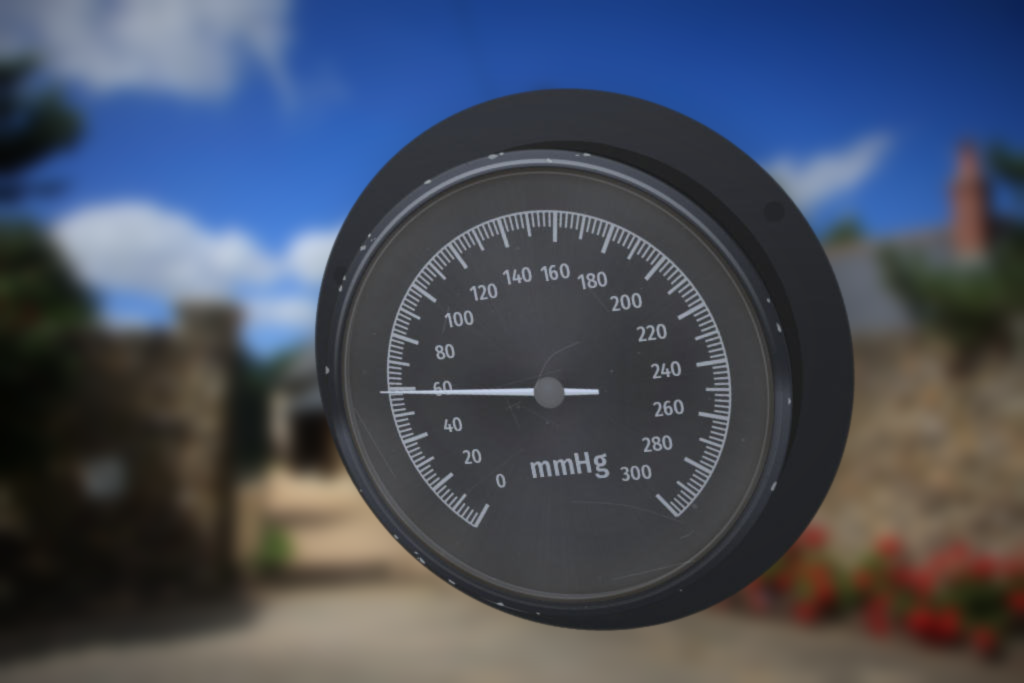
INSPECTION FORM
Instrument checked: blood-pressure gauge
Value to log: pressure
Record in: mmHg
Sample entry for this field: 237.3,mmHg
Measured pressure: 60,mmHg
